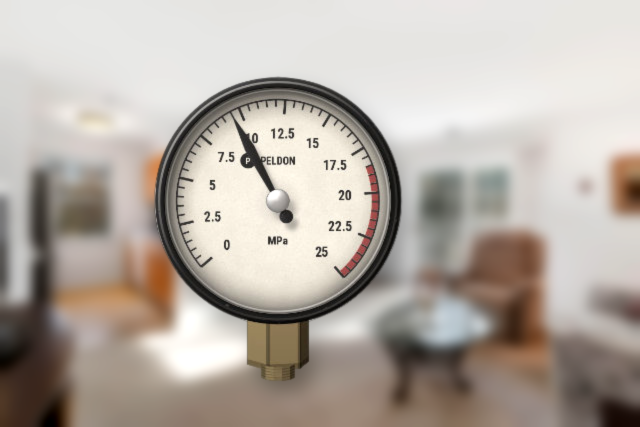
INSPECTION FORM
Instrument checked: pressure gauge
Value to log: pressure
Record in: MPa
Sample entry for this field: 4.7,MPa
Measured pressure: 9.5,MPa
